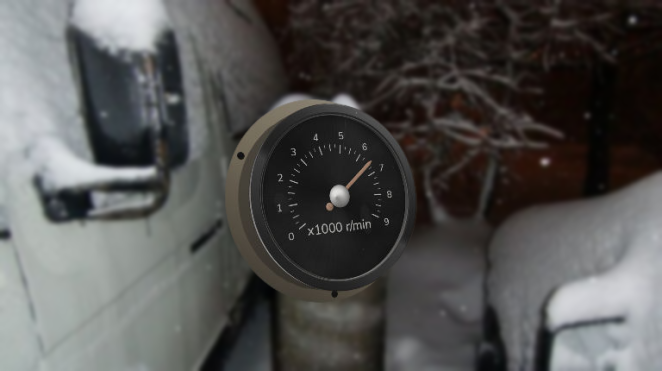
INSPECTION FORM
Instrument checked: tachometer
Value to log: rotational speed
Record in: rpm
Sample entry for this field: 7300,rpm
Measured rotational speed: 6500,rpm
